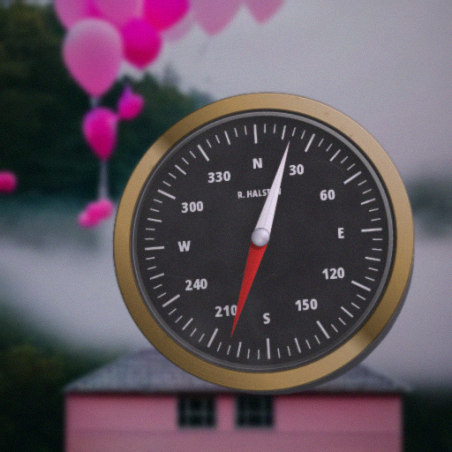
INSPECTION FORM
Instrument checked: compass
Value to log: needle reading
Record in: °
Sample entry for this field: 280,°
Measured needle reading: 200,°
